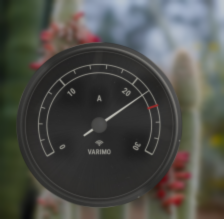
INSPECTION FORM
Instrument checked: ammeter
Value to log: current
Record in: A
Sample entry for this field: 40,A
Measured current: 22,A
